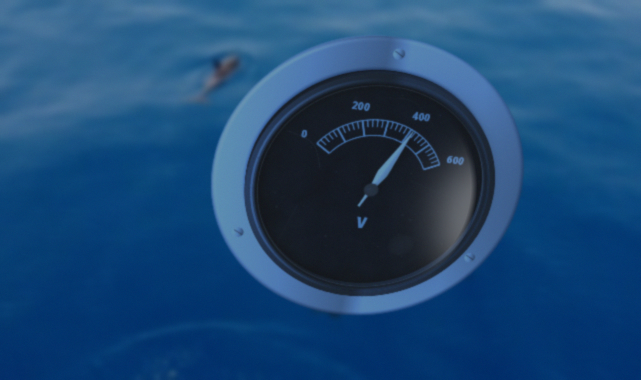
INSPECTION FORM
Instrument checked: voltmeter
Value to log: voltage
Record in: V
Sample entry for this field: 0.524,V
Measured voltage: 400,V
